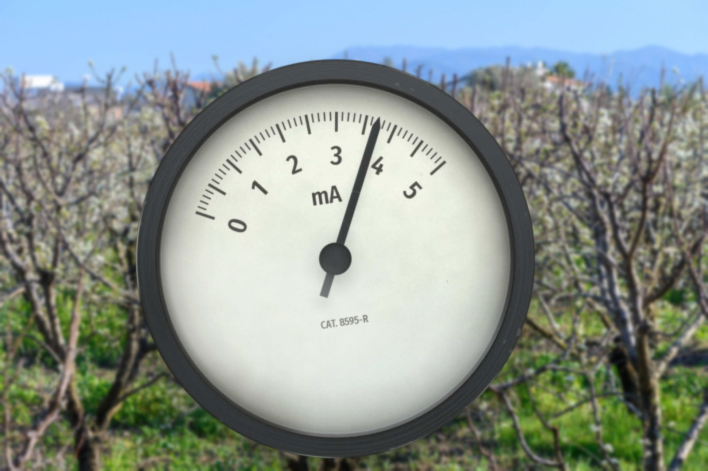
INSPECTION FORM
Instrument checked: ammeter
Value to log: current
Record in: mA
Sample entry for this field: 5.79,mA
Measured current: 3.7,mA
